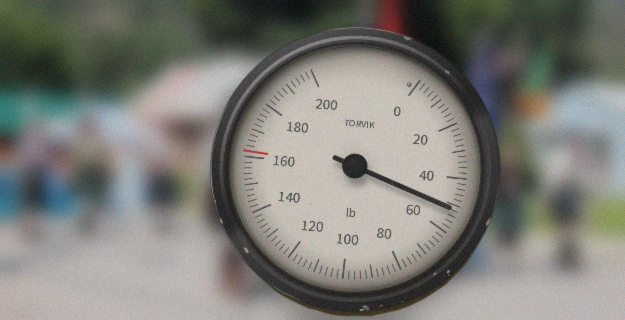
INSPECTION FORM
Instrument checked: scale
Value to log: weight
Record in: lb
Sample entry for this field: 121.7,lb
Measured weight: 52,lb
